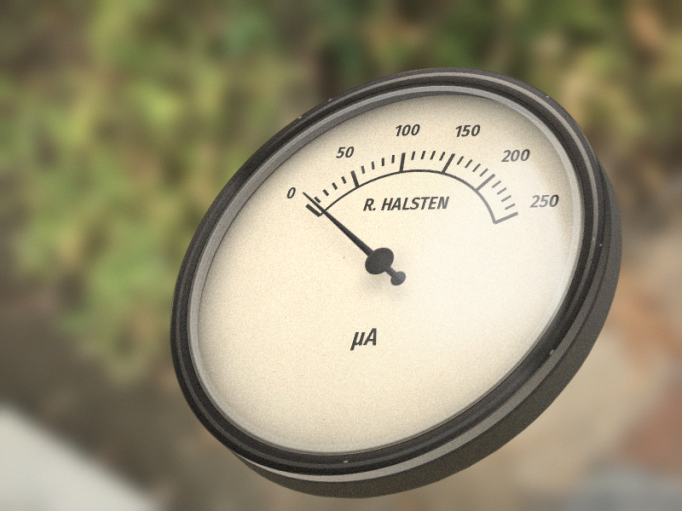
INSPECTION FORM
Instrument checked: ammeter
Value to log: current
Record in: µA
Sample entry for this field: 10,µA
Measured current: 5,µA
